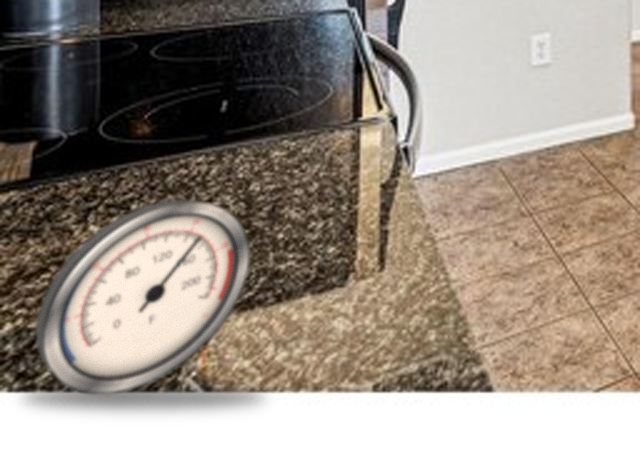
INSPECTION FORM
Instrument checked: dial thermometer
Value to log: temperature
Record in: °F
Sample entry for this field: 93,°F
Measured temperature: 150,°F
